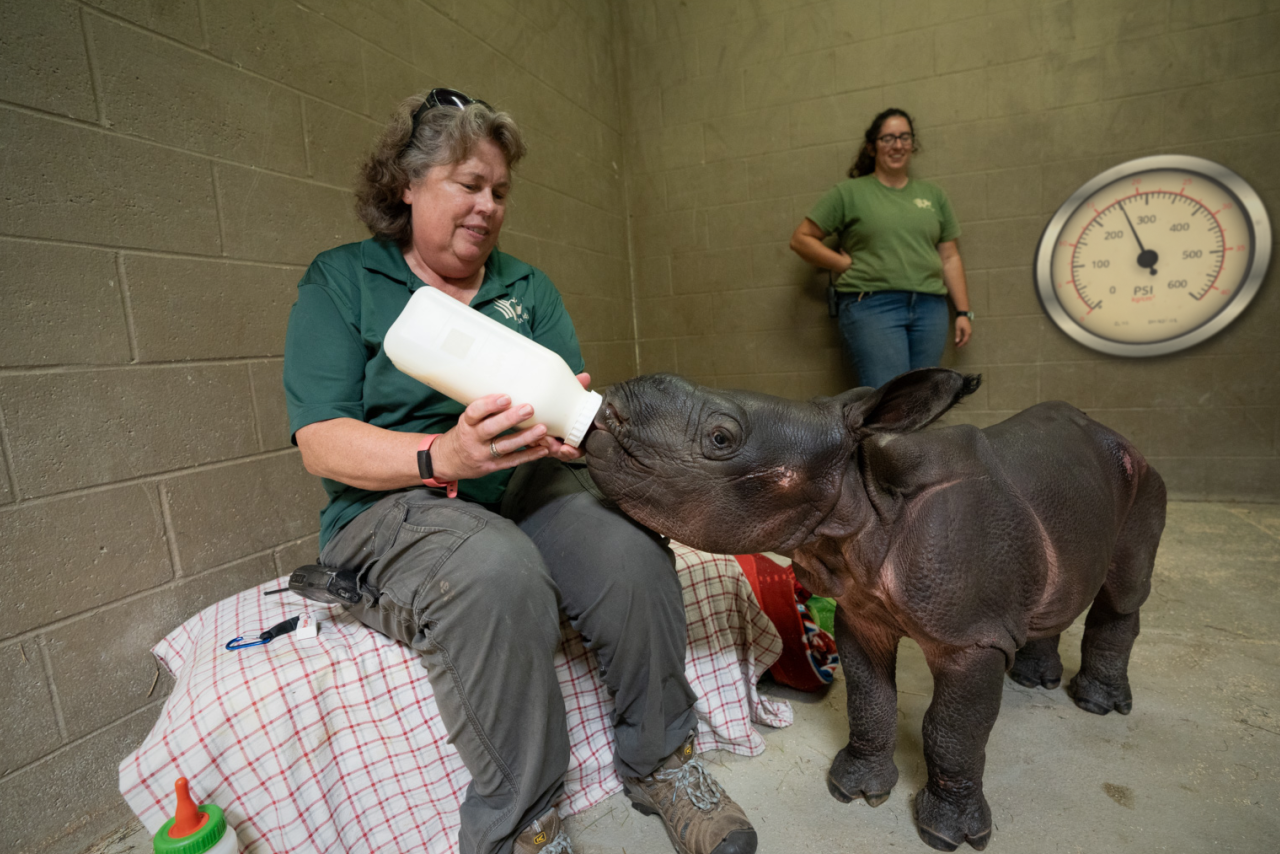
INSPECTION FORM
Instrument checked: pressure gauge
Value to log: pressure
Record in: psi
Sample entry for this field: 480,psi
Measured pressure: 250,psi
